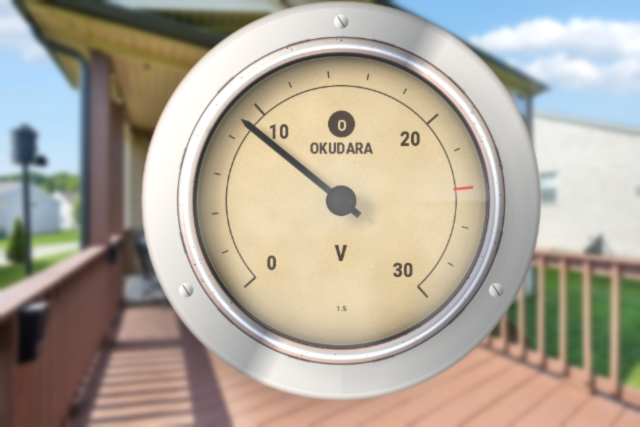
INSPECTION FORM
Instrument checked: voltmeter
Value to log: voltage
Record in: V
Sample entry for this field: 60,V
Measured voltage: 9,V
